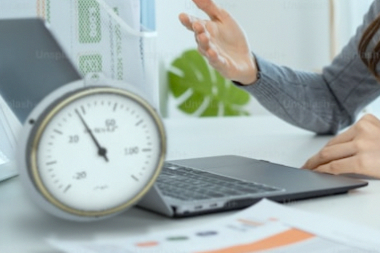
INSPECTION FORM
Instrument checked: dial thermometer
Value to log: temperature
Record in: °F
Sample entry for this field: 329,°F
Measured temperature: 36,°F
